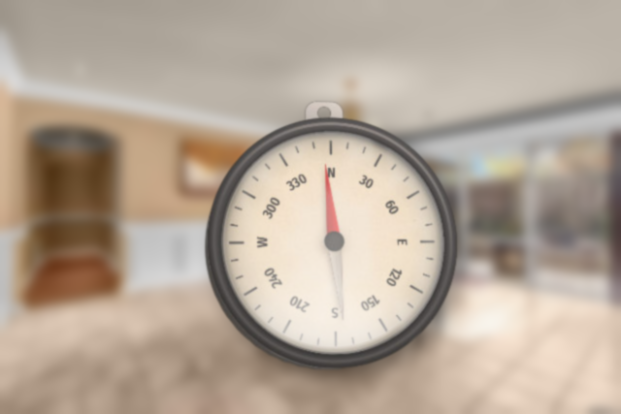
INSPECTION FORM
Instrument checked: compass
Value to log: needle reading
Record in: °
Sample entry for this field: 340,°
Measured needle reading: 355,°
